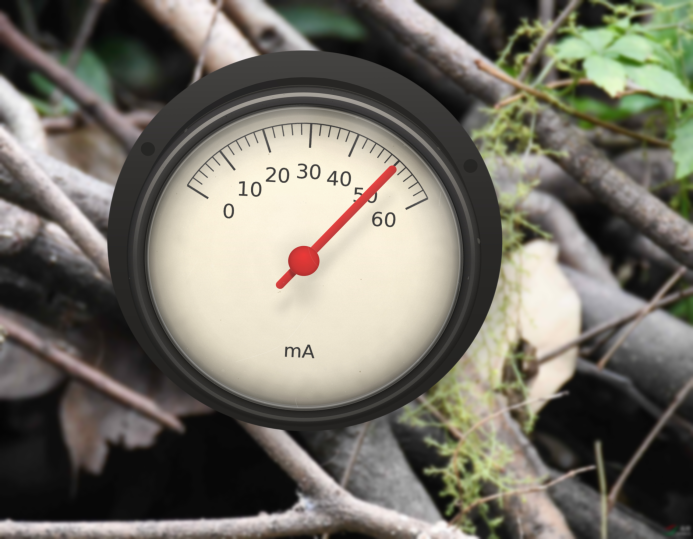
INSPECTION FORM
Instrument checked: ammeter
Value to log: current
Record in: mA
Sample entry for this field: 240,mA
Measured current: 50,mA
